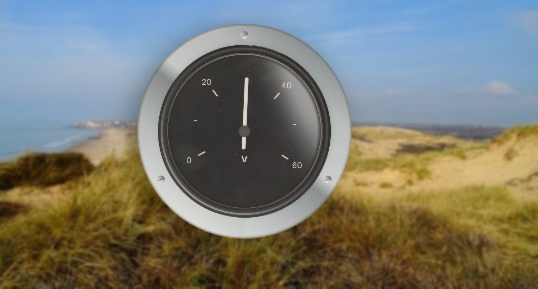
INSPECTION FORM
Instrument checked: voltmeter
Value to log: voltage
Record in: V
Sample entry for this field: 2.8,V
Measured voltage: 30,V
